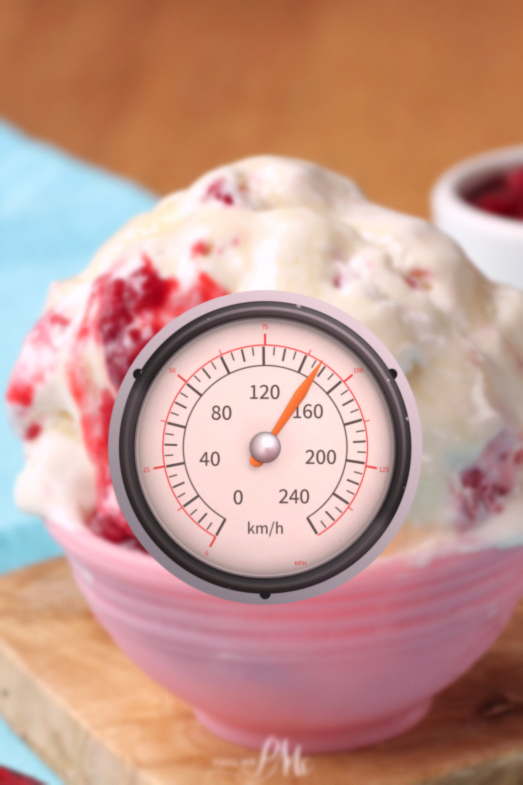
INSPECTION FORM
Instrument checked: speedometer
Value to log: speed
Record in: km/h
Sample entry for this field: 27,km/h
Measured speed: 147.5,km/h
